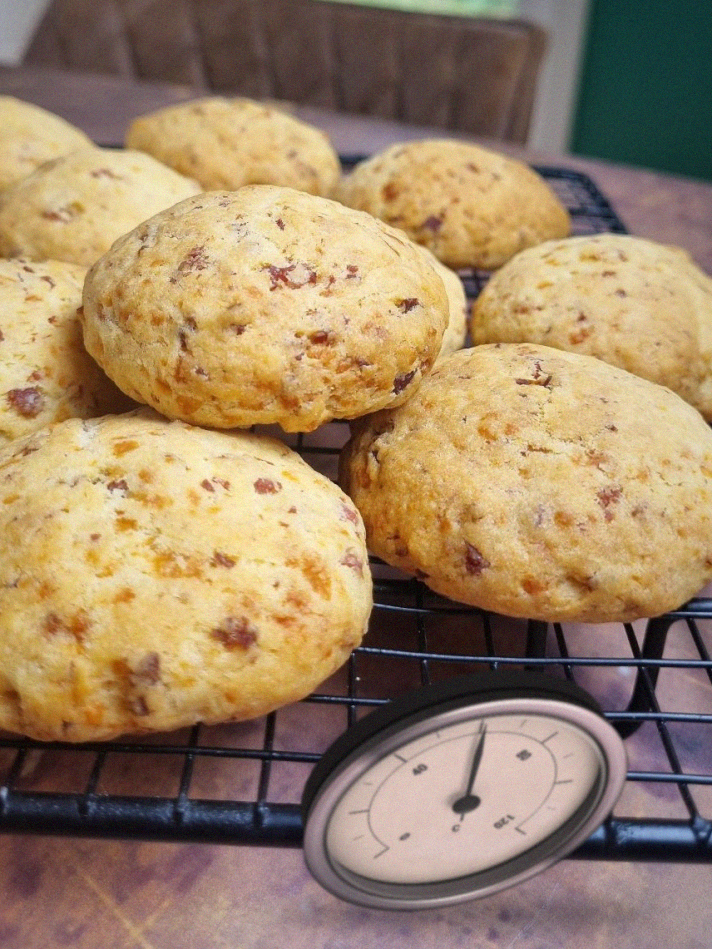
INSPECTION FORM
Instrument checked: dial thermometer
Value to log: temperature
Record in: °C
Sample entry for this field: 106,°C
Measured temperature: 60,°C
